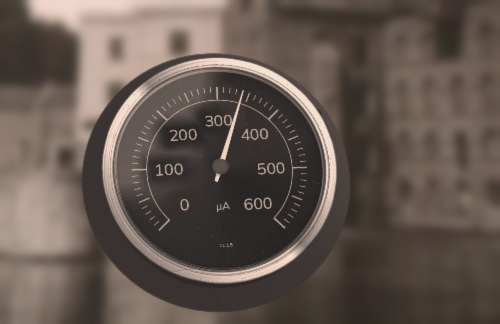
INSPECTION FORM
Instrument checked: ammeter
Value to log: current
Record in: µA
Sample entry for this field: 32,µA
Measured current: 340,µA
